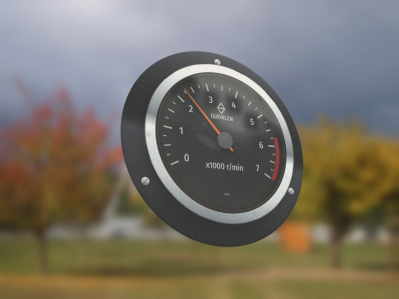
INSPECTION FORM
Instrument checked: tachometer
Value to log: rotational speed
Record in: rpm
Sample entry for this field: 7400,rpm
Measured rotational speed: 2250,rpm
